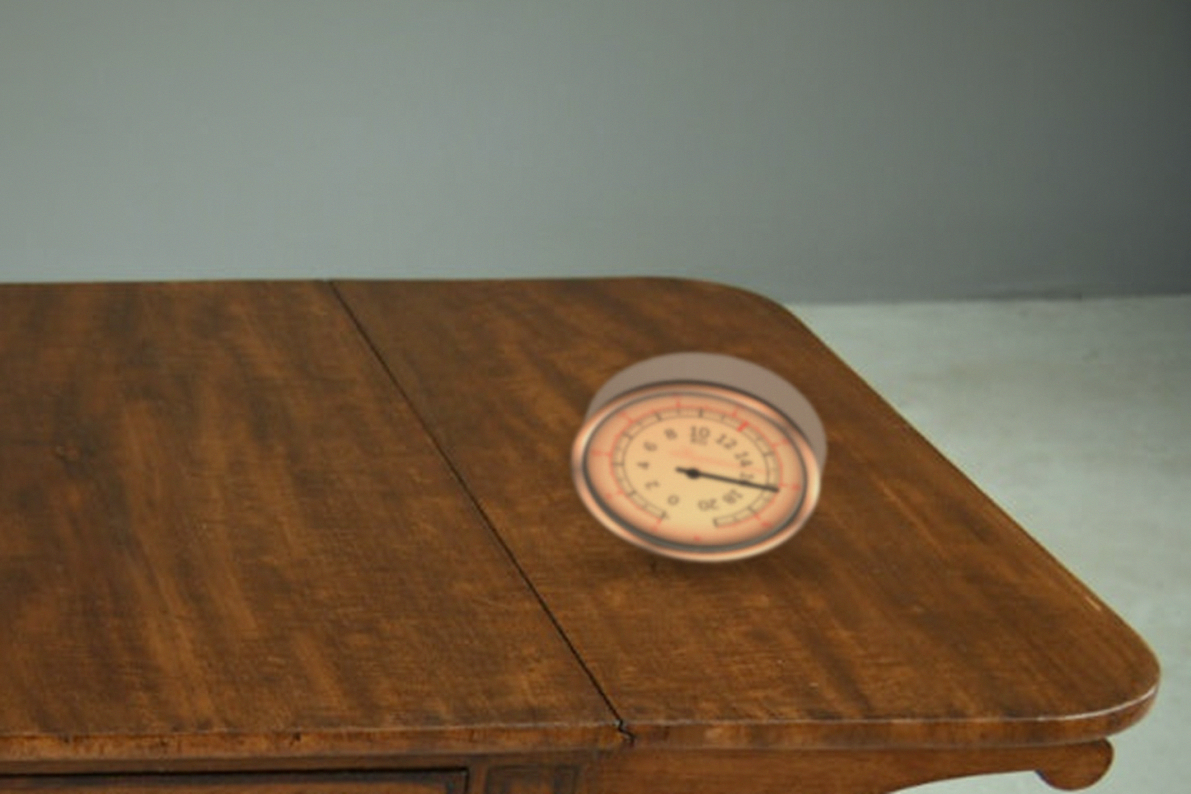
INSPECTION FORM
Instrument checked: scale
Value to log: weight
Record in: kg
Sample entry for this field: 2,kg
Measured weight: 16,kg
